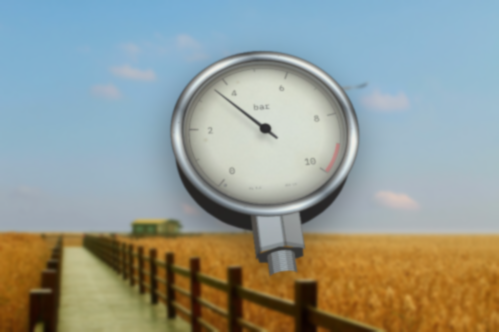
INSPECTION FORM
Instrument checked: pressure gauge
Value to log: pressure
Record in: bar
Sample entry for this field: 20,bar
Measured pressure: 3.5,bar
